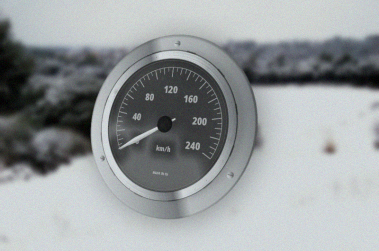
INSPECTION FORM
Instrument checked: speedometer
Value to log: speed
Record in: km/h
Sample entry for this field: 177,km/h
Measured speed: 0,km/h
